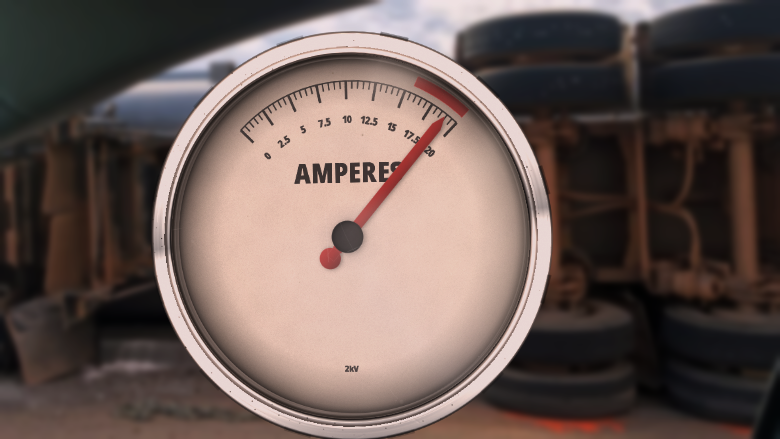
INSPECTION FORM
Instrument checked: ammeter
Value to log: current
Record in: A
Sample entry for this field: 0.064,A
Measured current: 19,A
